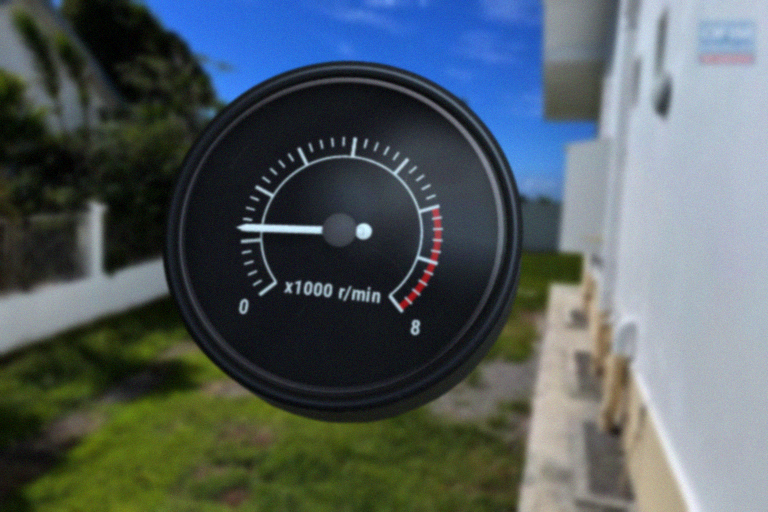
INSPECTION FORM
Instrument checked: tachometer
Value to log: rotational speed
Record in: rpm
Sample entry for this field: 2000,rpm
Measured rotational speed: 1200,rpm
